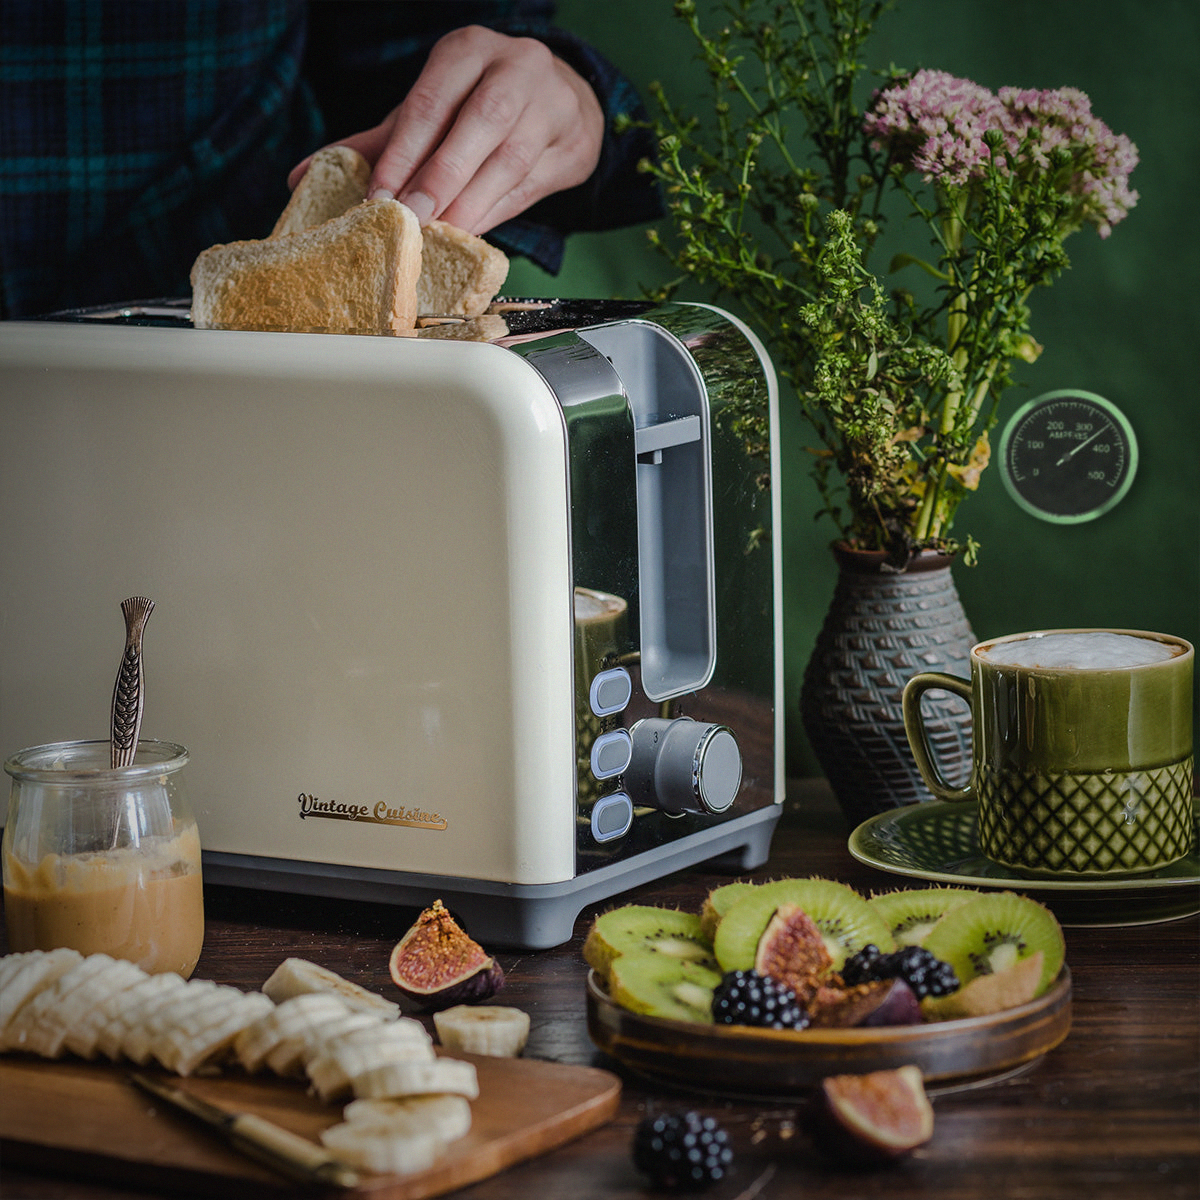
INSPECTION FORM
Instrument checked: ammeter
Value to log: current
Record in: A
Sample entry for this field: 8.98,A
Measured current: 350,A
